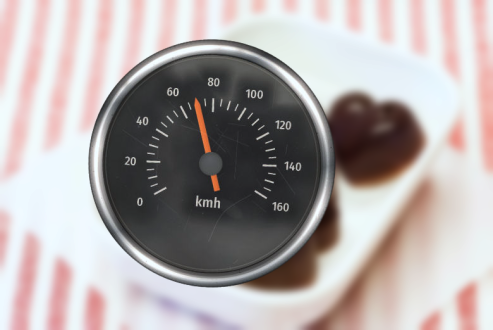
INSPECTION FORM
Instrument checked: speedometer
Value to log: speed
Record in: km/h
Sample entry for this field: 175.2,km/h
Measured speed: 70,km/h
